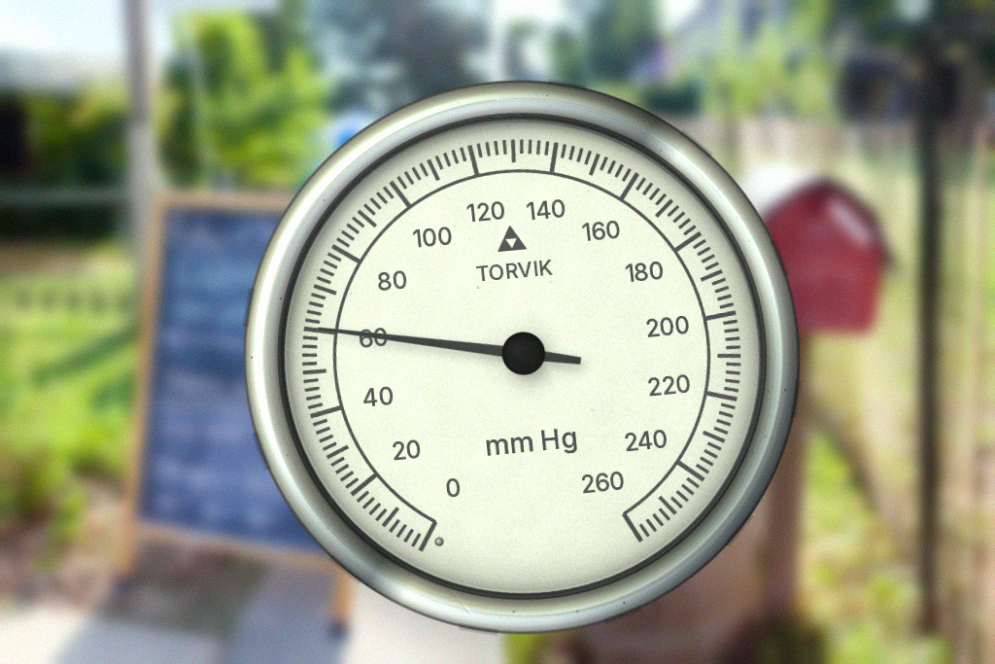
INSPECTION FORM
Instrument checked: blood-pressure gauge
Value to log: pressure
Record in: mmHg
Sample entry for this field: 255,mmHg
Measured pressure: 60,mmHg
